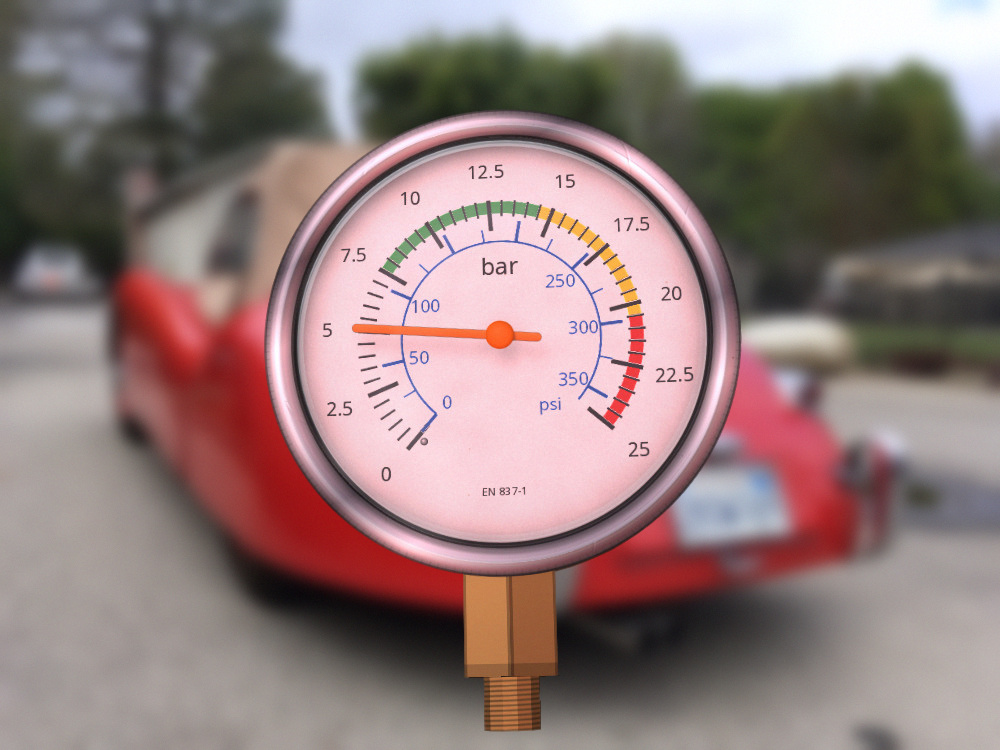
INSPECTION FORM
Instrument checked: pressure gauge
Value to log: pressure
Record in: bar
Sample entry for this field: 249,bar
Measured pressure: 5,bar
